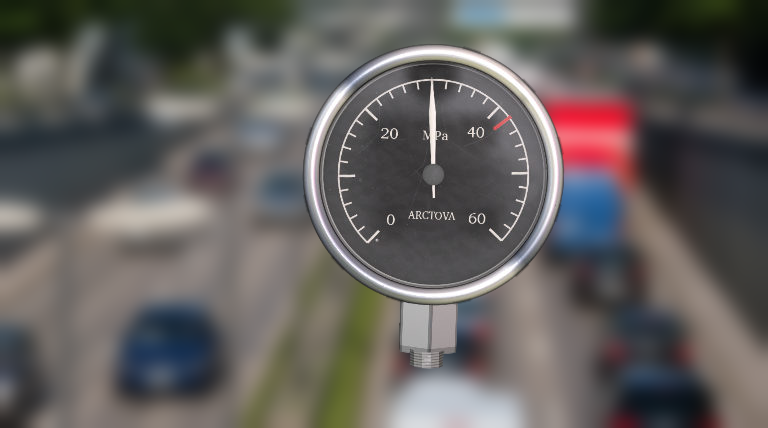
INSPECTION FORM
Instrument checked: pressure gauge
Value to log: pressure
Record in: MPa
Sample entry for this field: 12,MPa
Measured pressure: 30,MPa
